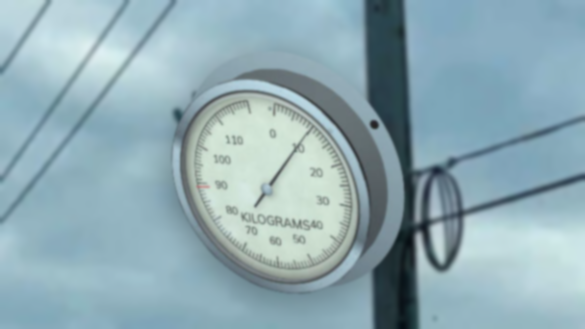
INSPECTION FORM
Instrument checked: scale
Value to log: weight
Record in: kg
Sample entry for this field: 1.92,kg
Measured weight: 10,kg
